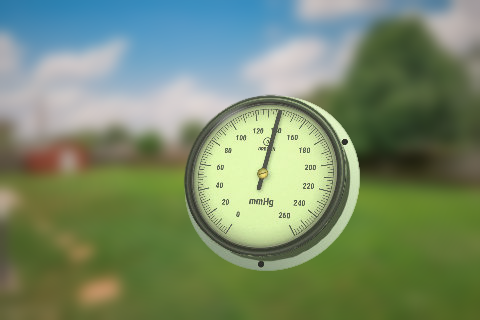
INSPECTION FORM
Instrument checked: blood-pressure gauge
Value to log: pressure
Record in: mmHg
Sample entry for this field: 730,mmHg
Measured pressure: 140,mmHg
